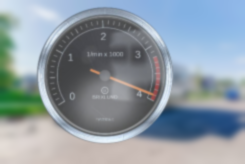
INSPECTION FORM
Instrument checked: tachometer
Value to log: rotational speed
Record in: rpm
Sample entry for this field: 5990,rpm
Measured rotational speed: 3900,rpm
